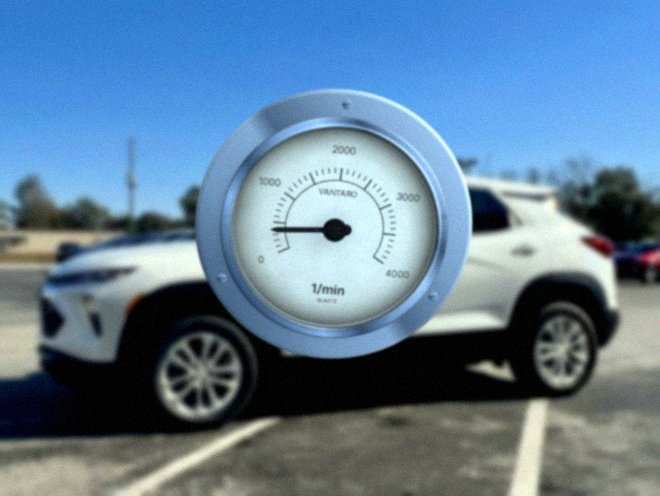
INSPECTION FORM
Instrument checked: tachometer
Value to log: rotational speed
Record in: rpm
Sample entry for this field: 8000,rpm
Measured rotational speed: 400,rpm
